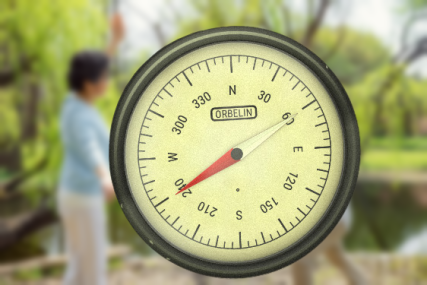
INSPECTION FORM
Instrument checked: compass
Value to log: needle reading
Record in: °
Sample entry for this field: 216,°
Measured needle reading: 240,°
